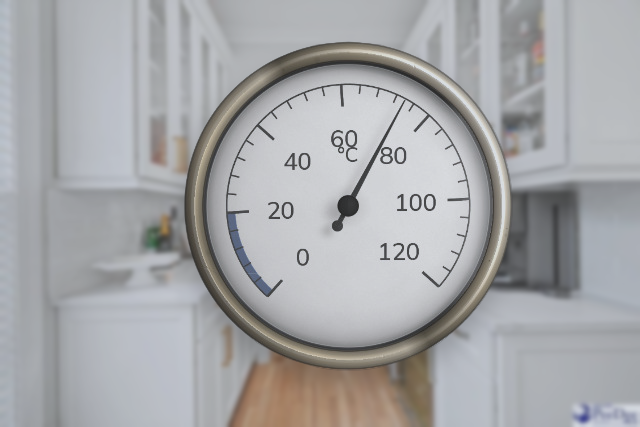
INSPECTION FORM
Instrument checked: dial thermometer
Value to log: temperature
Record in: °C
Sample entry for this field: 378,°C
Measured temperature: 74,°C
